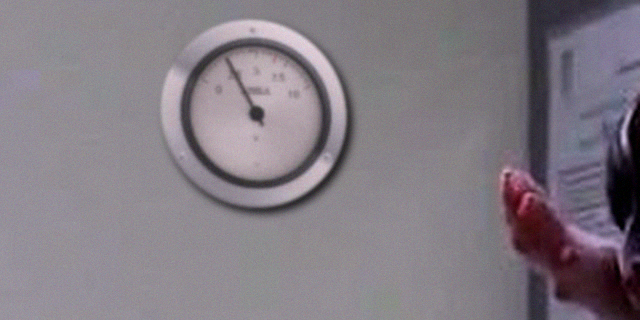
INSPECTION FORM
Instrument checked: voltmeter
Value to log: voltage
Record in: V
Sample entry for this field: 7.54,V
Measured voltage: 2.5,V
